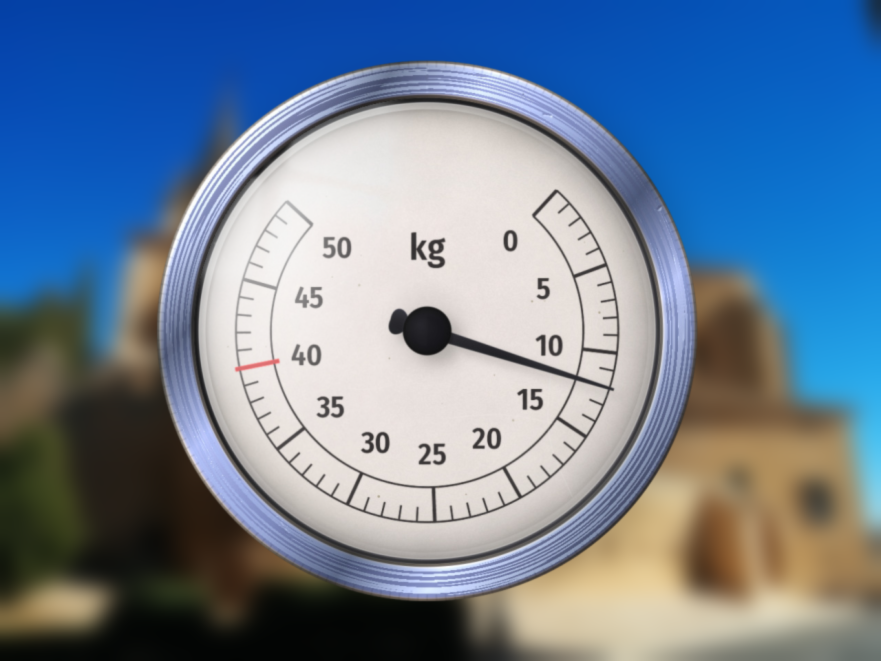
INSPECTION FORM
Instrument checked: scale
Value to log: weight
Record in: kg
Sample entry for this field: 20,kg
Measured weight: 12,kg
